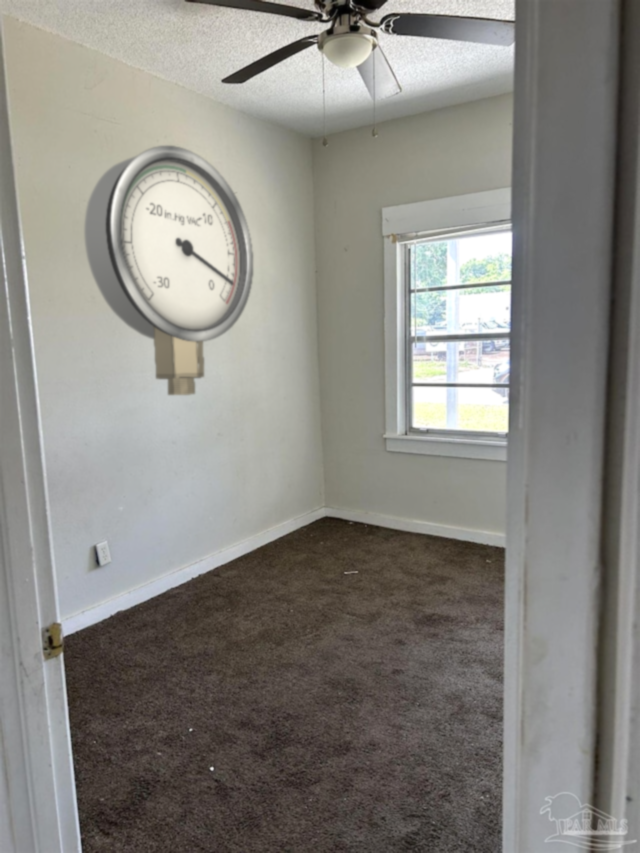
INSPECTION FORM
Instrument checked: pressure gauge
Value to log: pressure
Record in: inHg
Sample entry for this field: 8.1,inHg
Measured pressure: -2,inHg
